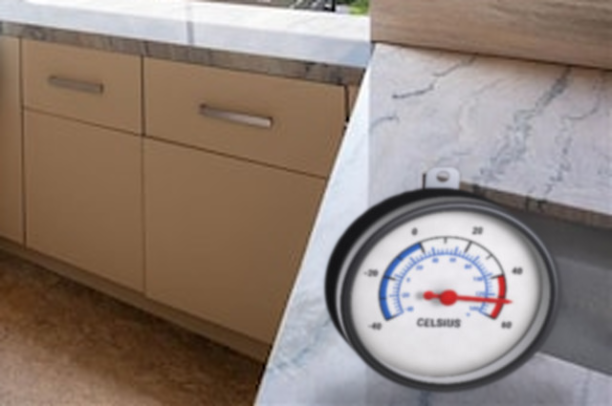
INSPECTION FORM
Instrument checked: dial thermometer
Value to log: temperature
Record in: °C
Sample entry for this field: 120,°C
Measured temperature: 50,°C
